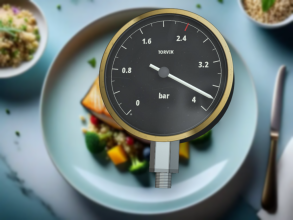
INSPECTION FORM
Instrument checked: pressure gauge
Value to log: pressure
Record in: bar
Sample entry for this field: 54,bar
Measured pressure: 3.8,bar
